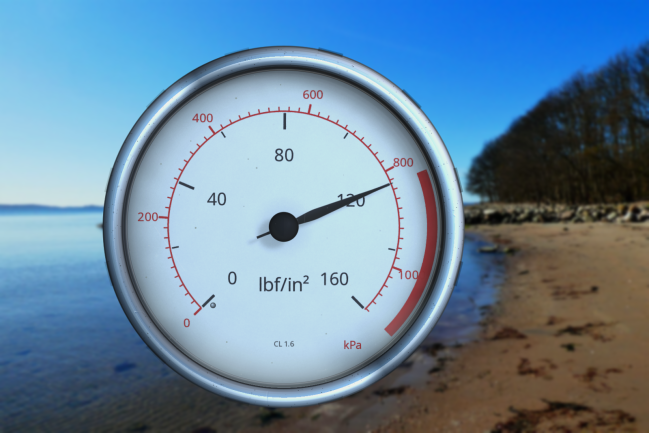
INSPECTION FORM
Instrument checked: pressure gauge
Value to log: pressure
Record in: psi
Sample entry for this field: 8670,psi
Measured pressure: 120,psi
